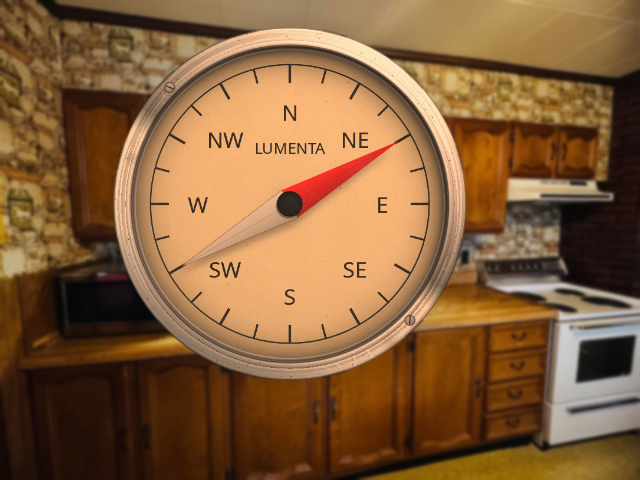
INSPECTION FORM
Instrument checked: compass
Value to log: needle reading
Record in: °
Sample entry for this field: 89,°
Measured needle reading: 60,°
